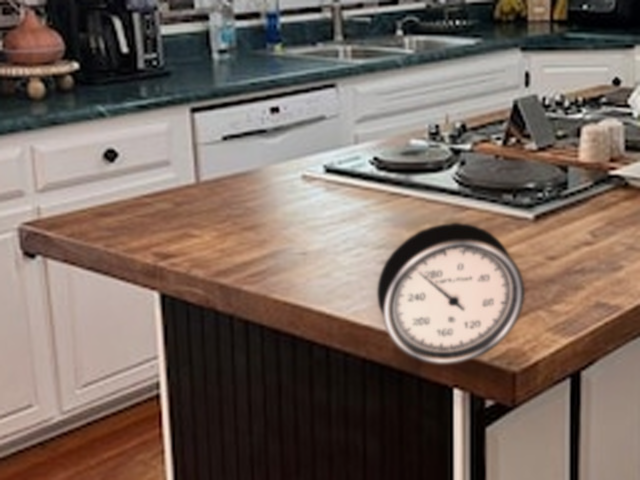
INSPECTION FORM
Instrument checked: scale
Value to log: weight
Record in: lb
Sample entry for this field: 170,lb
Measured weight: 270,lb
